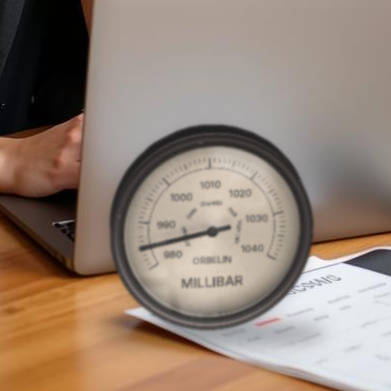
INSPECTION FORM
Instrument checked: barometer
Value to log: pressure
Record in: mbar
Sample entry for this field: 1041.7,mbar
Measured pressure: 985,mbar
